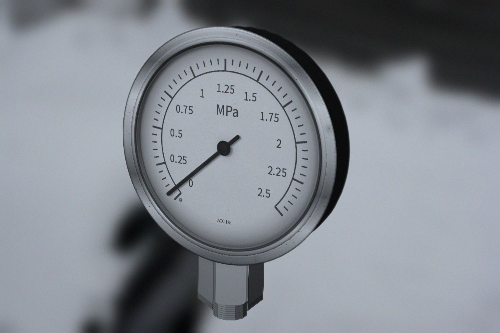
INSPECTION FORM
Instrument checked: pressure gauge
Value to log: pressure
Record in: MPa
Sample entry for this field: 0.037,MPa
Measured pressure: 0.05,MPa
